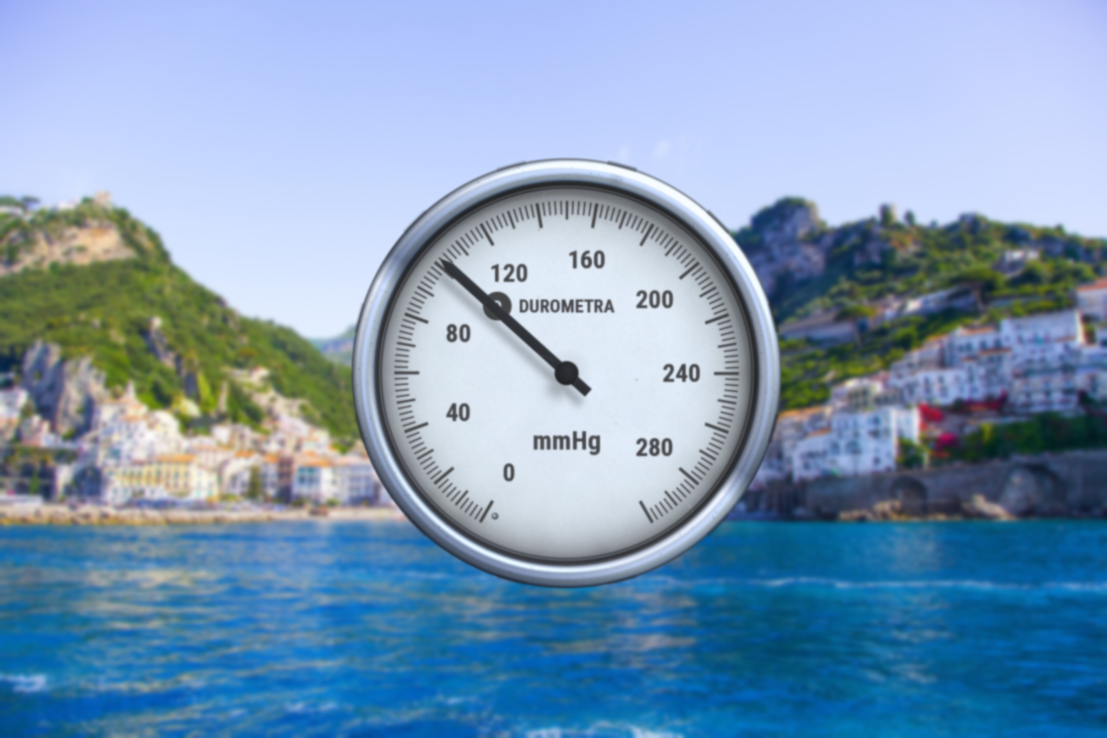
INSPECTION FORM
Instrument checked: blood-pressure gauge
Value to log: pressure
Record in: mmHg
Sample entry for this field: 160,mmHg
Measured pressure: 102,mmHg
